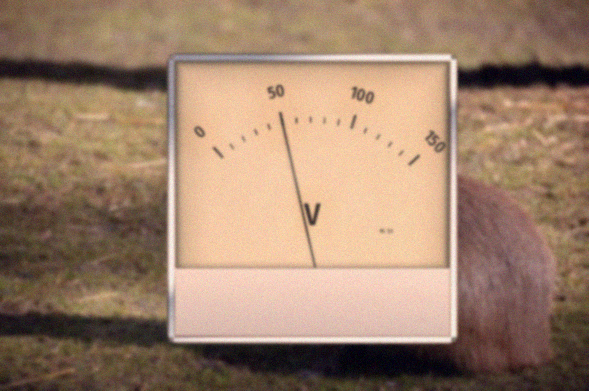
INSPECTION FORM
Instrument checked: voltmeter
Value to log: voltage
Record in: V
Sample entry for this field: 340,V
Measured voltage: 50,V
